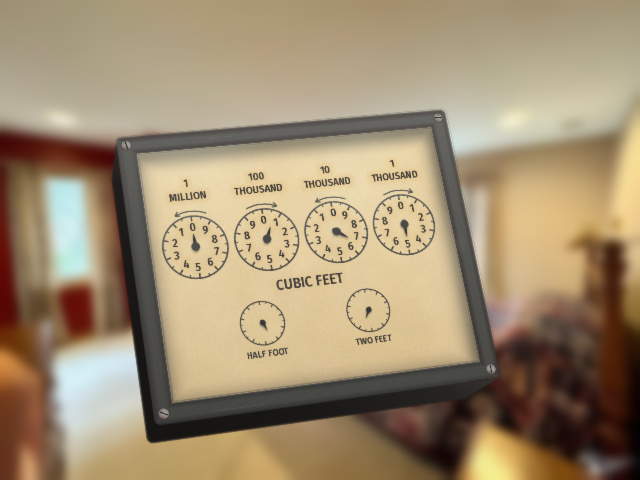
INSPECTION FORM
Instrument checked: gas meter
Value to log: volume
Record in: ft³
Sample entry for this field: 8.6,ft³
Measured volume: 6500,ft³
